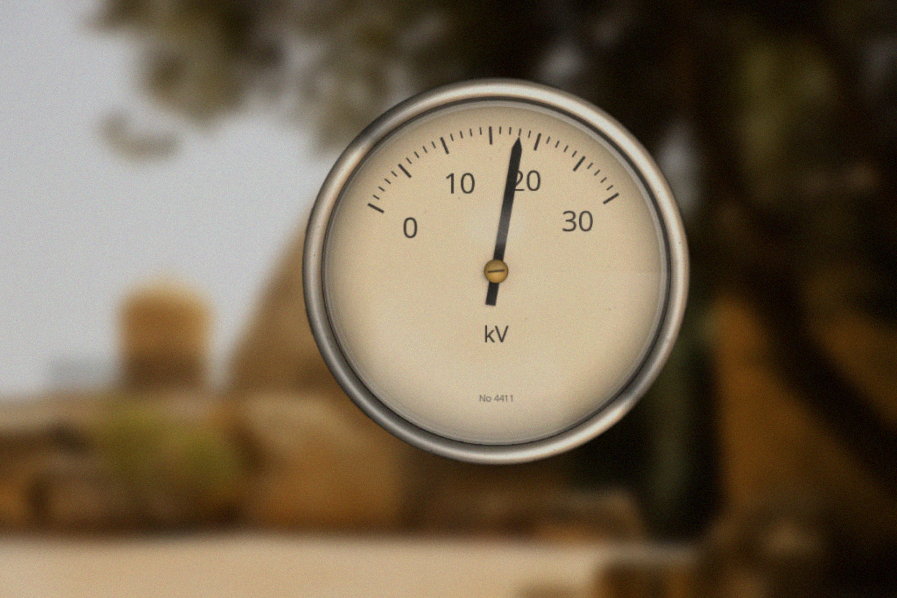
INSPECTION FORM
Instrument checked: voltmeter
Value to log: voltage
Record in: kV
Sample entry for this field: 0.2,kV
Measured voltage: 18,kV
